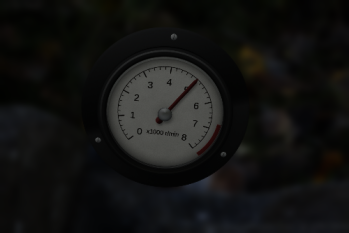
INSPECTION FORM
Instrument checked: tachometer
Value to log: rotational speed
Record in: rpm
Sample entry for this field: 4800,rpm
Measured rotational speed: 5000,rpm
